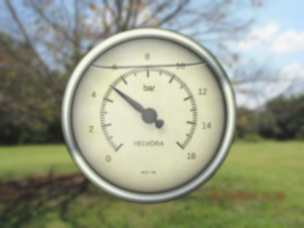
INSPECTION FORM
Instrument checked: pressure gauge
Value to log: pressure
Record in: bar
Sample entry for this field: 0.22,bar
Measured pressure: 5,bar
